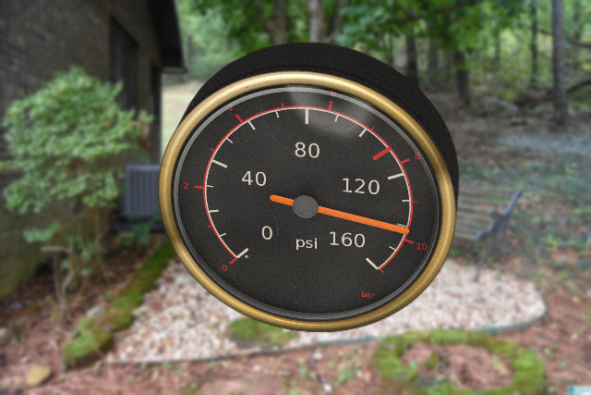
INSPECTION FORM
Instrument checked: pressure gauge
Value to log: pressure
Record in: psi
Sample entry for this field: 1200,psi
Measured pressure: 140,psi
